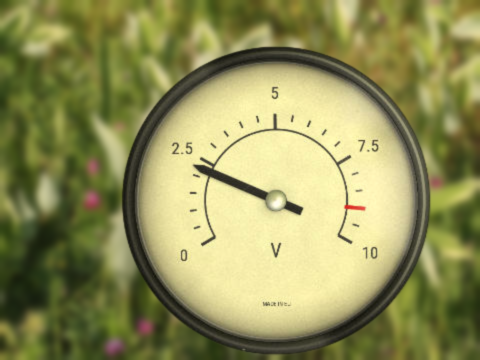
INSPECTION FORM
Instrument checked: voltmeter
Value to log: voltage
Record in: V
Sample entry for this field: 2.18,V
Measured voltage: 2.25,V
